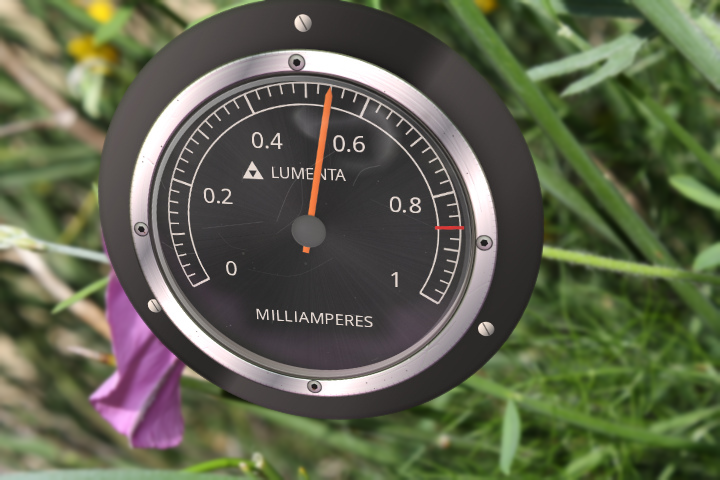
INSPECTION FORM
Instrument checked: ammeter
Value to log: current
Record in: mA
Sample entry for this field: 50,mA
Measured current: 0.54,mA
